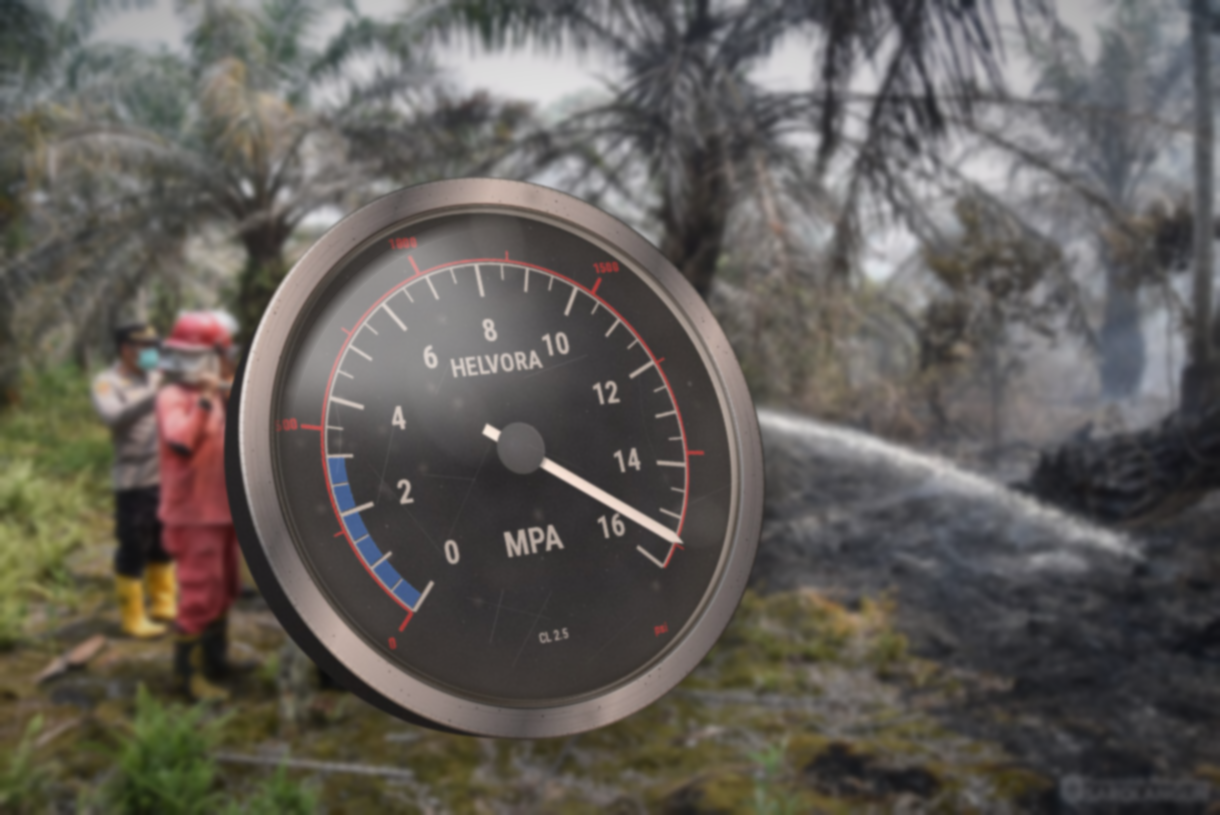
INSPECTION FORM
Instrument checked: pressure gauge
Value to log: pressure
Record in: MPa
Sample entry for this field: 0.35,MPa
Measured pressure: 15.5,MPa
